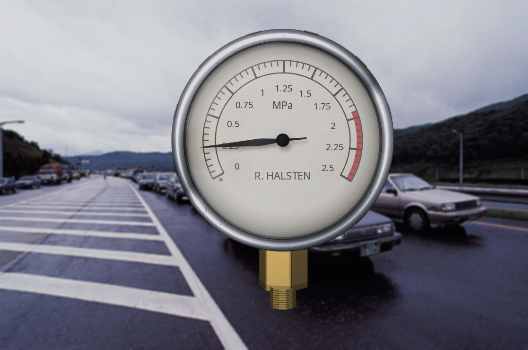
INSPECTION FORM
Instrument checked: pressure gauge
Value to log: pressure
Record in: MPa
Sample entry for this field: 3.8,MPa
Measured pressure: 0.25,MPa
